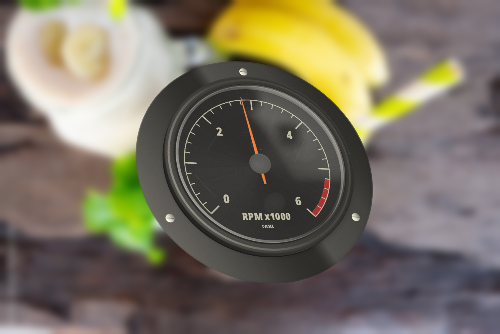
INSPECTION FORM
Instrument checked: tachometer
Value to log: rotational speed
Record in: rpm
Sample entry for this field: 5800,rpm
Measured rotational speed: 2800,rpm
